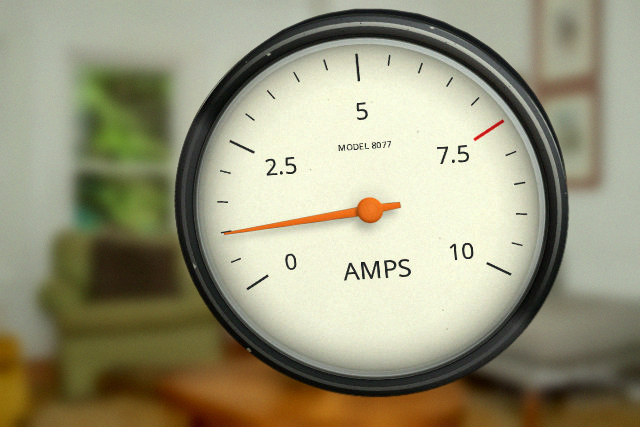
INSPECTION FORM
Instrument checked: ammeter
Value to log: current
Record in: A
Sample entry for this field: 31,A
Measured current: 1,A
